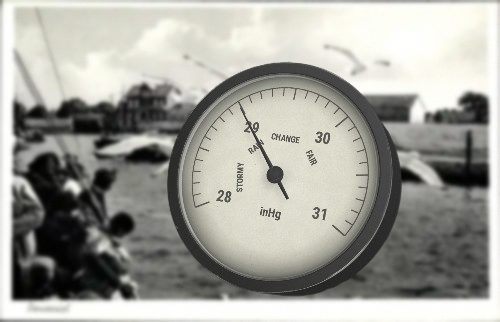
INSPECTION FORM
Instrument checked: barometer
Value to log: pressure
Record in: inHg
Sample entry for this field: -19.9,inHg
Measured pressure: 29,inHg
